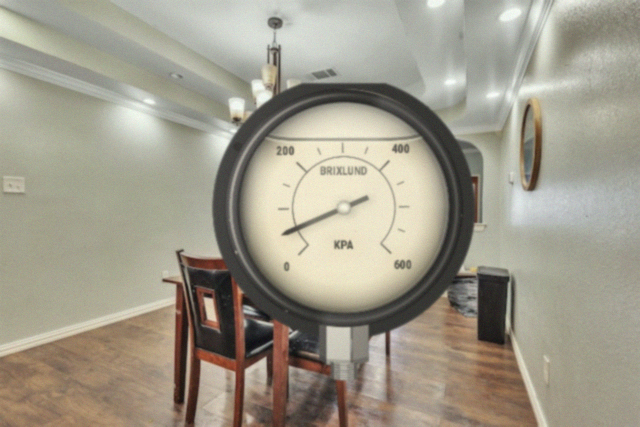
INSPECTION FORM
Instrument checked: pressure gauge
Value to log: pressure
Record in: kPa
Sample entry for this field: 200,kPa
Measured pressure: 50,kPa
